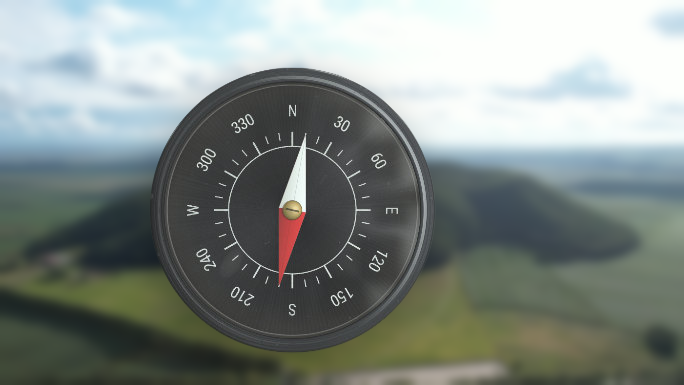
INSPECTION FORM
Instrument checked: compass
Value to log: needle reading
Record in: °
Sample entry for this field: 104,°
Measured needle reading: 190,°
